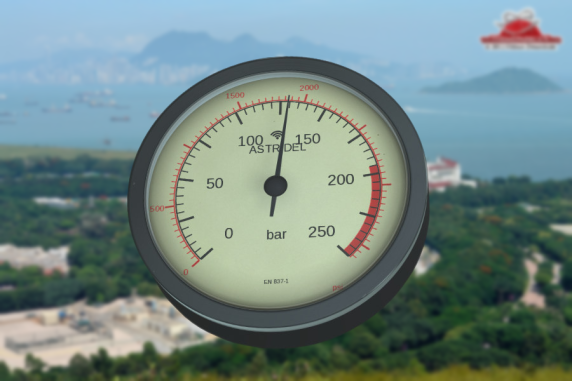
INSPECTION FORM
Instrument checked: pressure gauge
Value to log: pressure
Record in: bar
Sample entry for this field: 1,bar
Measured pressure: 130,bar
